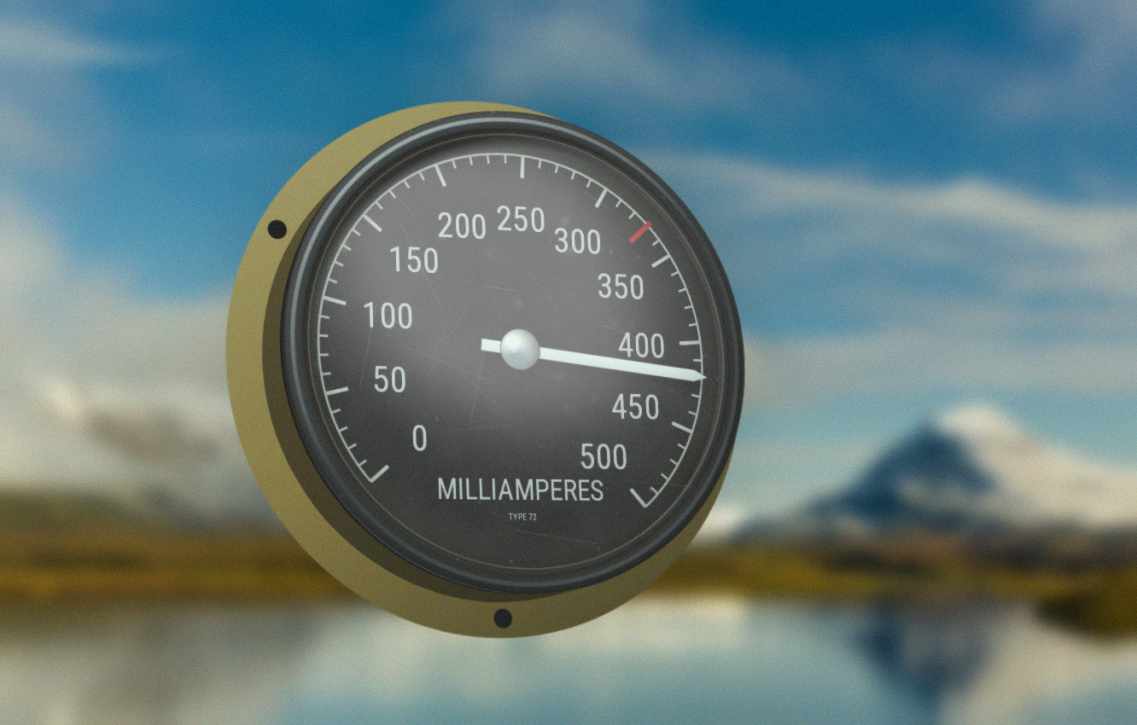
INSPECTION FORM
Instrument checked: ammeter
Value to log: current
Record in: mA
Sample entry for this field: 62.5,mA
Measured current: 420,mA
